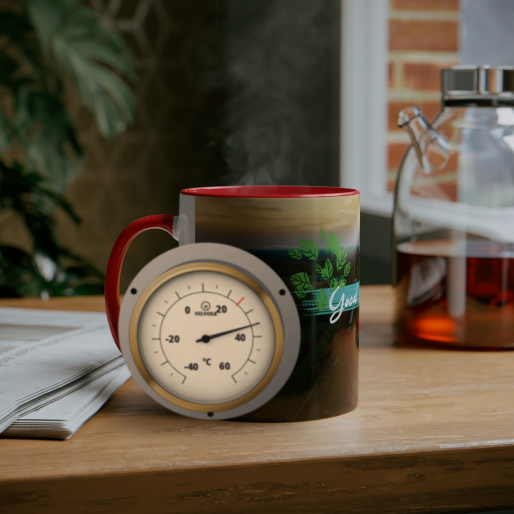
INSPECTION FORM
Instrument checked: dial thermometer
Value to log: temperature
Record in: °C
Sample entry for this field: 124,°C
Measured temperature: 35,°C
